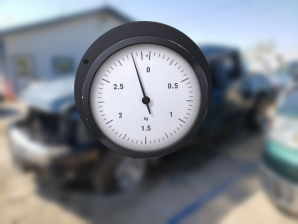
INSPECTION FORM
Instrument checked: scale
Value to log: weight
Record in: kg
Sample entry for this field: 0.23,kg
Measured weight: 2.9,kg
